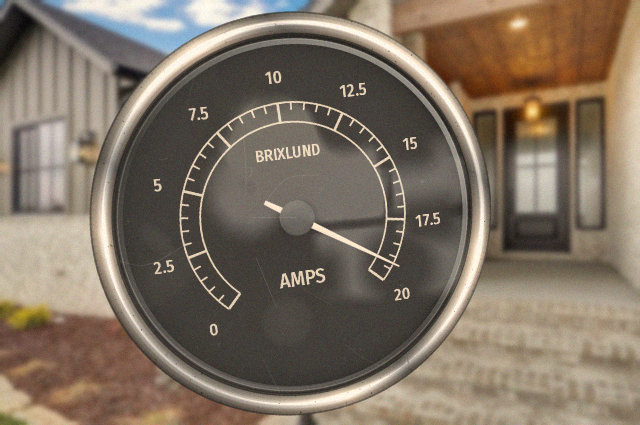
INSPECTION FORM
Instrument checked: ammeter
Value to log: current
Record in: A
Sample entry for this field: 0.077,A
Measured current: 19.25,A
